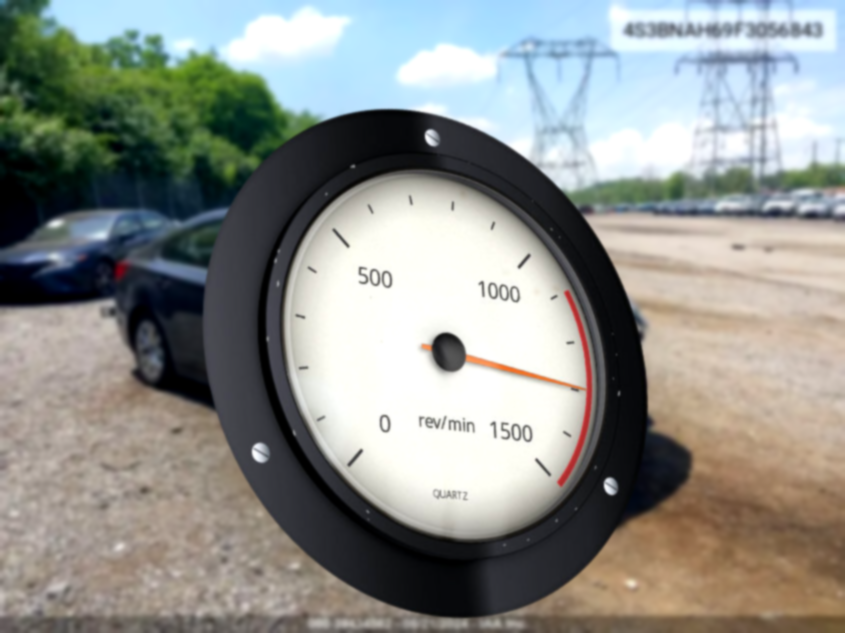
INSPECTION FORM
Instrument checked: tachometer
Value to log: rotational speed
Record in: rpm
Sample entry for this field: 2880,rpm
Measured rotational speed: 1300,rpm
